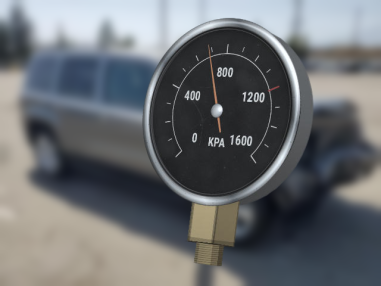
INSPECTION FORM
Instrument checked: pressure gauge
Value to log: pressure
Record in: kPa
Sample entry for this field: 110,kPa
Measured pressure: 700,kPa
